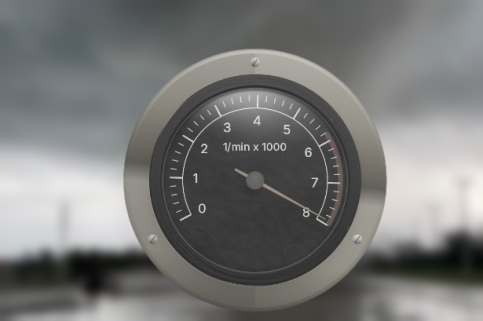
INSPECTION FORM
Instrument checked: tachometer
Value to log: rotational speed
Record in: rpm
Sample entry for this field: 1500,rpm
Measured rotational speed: 7900,rpm
